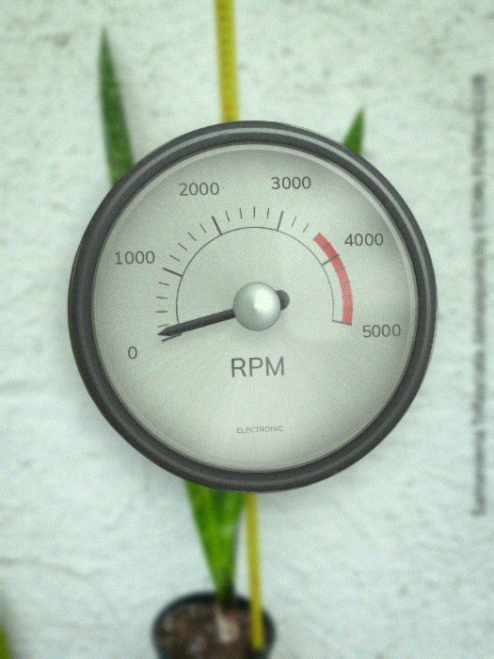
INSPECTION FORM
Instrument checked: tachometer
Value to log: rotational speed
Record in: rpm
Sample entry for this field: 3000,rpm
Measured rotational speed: 100,rpm
